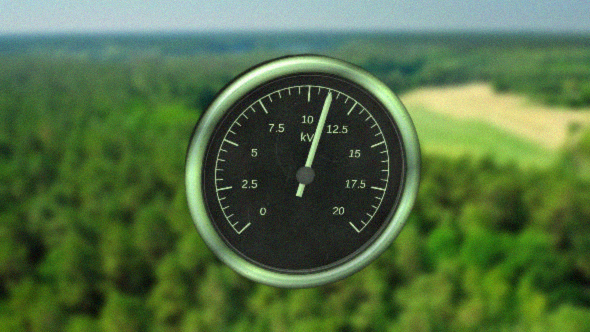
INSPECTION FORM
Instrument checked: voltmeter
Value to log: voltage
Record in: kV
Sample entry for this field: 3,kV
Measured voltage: 11,kV
